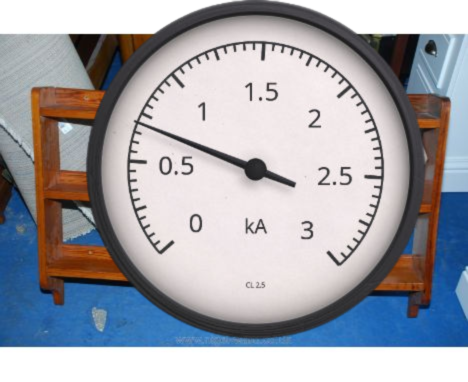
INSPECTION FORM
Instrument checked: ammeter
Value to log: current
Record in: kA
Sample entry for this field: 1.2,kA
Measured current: 0.7,kA
